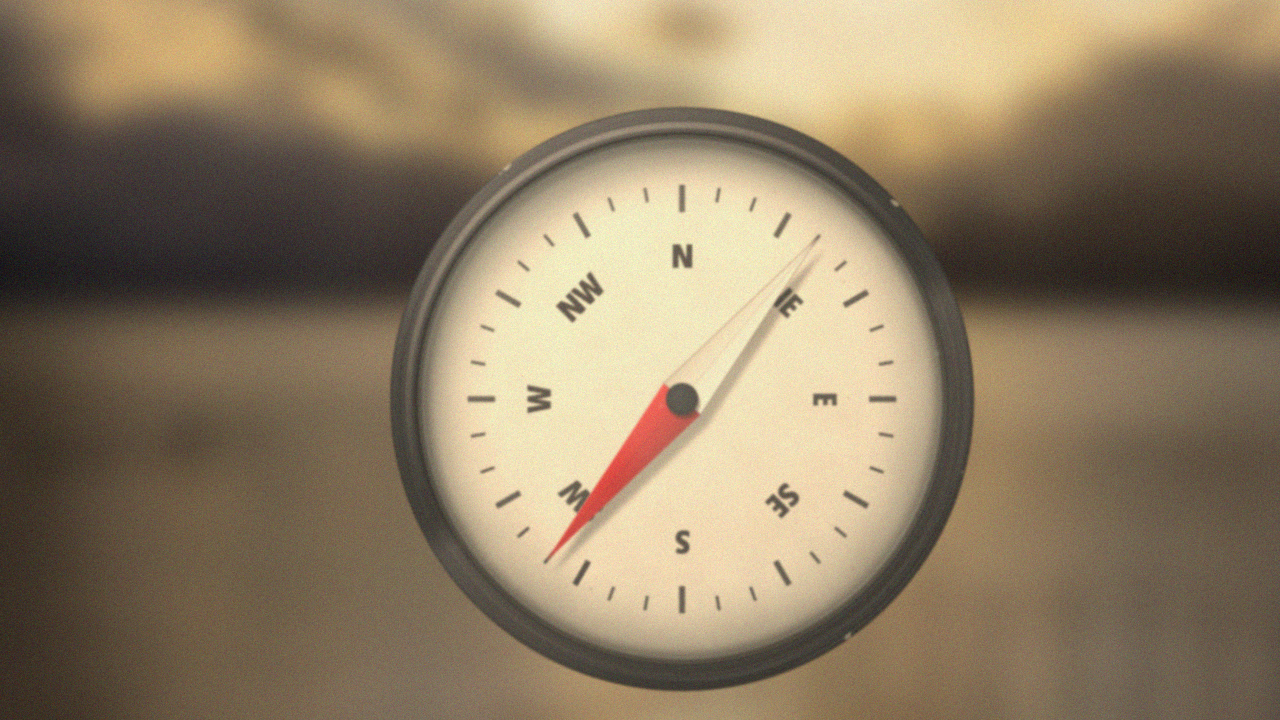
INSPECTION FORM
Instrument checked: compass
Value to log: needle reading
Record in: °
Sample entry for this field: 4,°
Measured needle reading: 220,°
